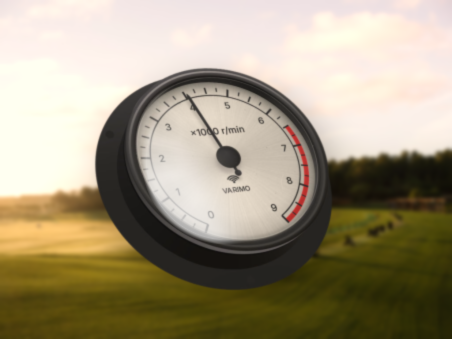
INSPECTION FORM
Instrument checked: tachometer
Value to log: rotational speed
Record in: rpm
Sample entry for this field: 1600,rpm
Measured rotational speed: 4000,rpm
